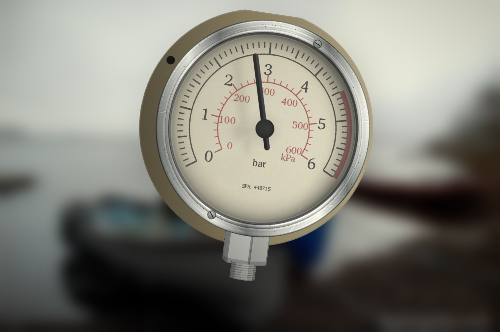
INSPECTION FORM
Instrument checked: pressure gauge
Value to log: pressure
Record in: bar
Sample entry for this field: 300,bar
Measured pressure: 2.7,bar
